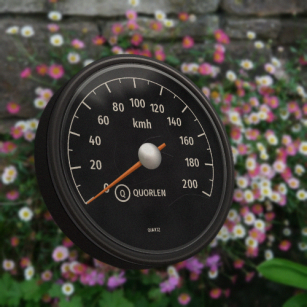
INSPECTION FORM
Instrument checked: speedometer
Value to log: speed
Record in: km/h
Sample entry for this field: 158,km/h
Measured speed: 0,km/h
